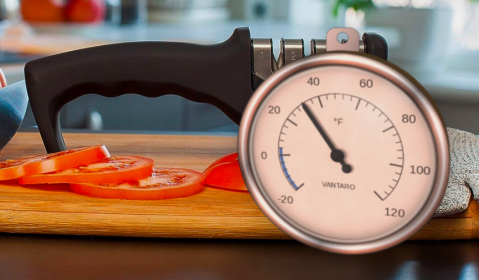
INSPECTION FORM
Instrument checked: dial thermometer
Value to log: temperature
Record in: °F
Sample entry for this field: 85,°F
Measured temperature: 32,°F
